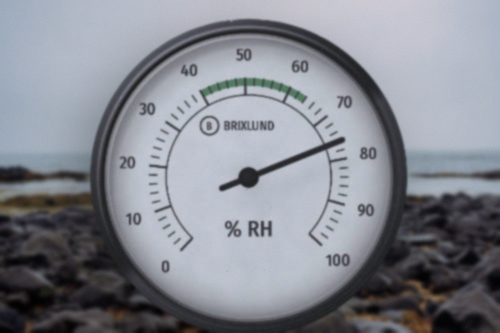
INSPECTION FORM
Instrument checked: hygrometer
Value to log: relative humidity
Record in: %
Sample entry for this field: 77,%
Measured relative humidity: 76,%
